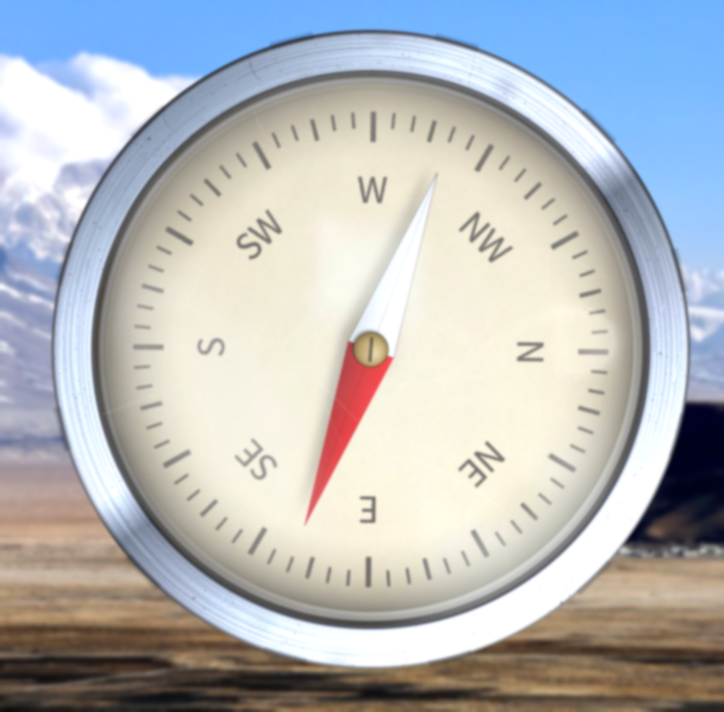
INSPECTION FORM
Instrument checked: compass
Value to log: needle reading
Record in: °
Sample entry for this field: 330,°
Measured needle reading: 110,°
